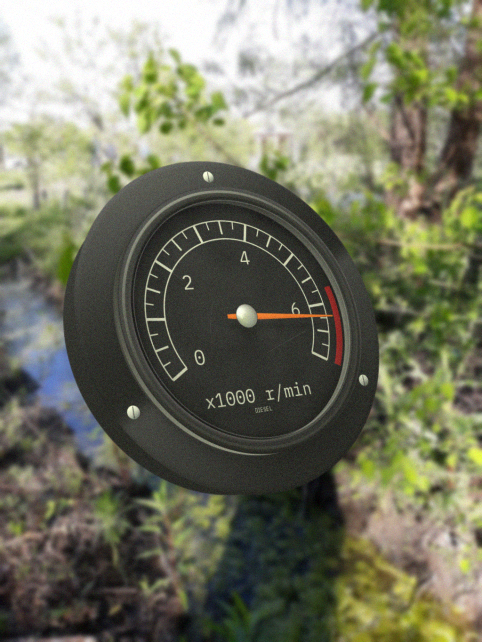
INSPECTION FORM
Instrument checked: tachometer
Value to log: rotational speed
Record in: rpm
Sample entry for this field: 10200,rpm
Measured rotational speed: 6250,rpm
